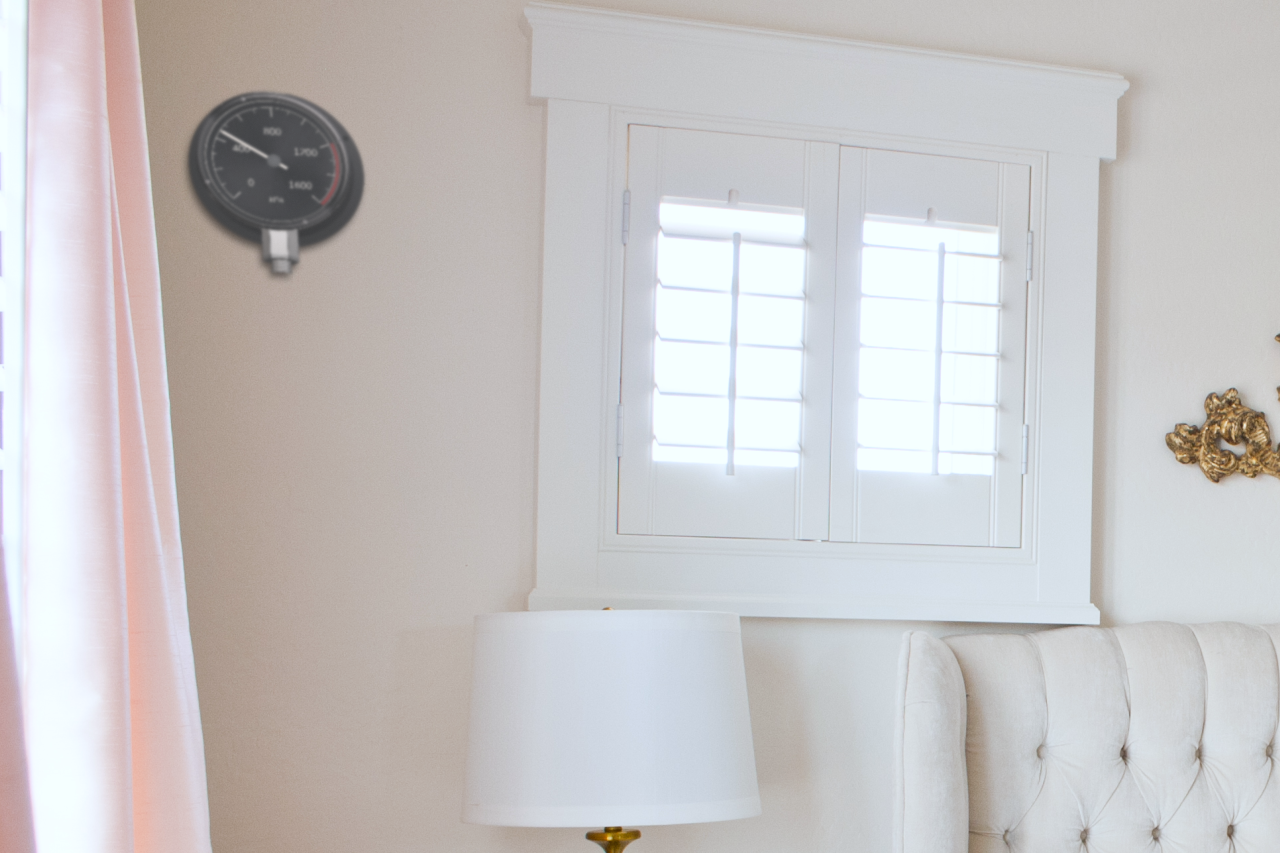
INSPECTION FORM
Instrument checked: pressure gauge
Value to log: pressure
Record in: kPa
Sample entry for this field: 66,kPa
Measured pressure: 450,kPa
